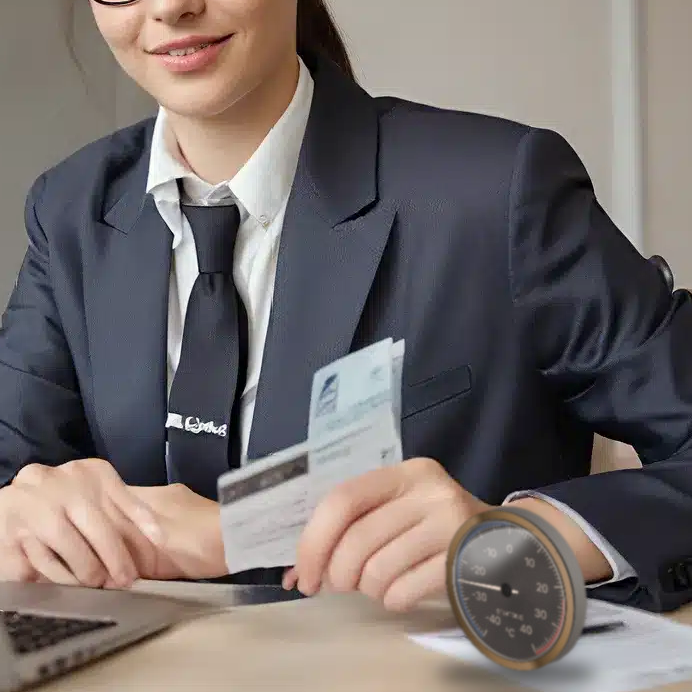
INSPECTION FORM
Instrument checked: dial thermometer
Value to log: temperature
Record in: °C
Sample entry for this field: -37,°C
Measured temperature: -25,°C
